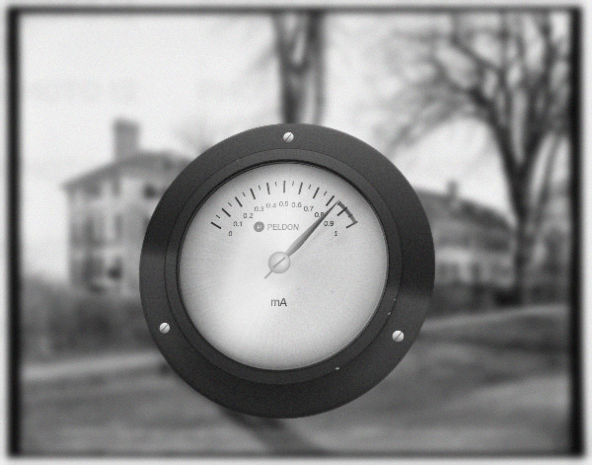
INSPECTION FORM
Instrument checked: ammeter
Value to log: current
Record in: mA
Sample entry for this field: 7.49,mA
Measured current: 0.85,mA
